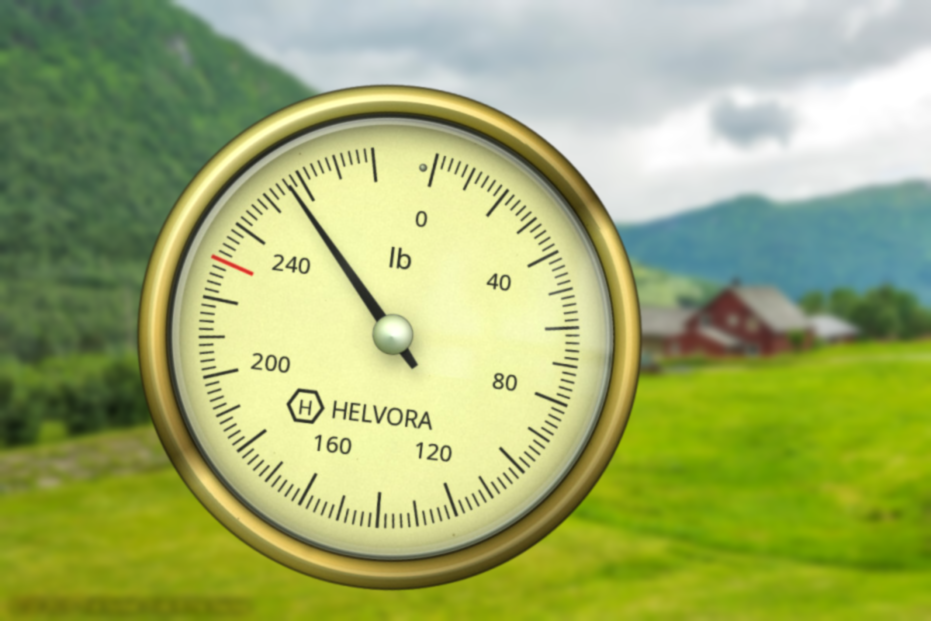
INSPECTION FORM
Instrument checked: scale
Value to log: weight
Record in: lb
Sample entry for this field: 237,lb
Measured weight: 256,lb
